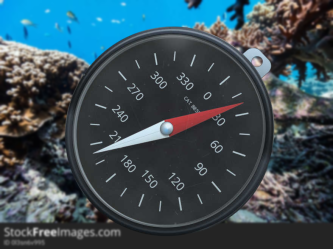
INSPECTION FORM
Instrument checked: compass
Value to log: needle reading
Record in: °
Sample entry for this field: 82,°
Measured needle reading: 22.5,°
